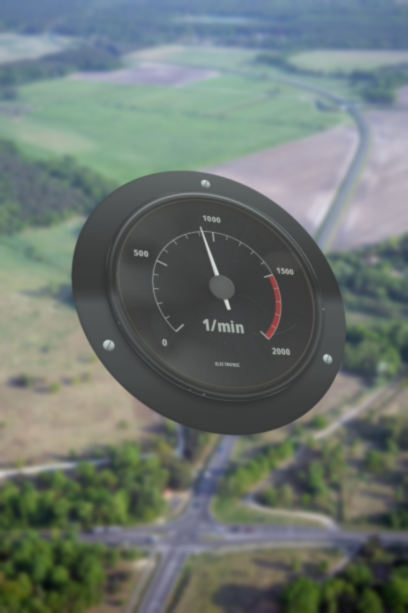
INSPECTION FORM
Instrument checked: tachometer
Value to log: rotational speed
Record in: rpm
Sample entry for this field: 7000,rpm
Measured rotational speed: 900,rpm
